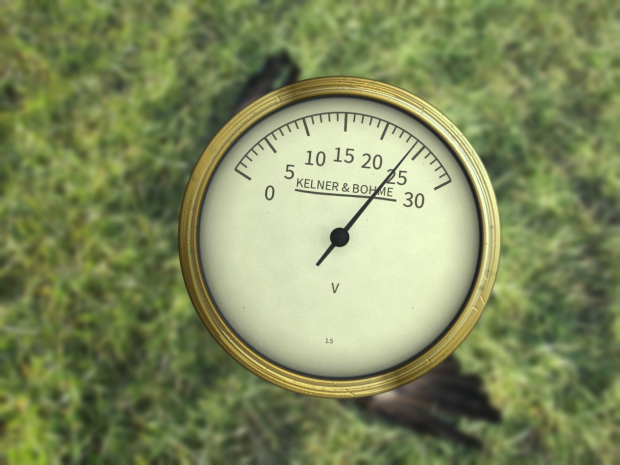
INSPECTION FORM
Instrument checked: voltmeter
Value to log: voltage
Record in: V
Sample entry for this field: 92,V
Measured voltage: 24,V
